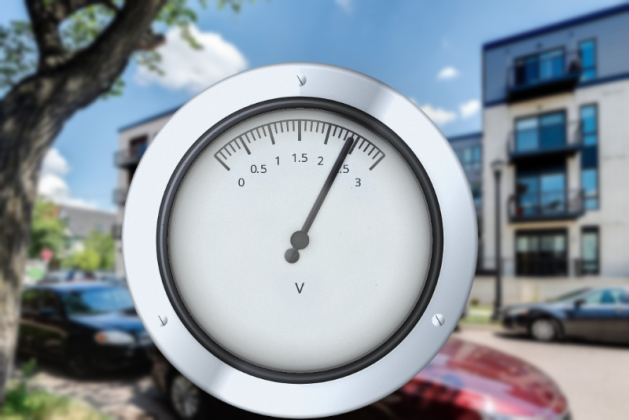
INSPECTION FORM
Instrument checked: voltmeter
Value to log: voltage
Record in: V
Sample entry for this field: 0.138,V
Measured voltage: 2.4,V
